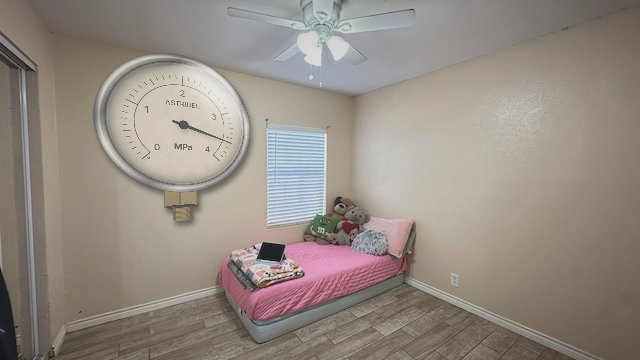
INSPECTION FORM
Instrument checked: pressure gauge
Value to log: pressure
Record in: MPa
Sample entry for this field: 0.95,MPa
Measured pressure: 3.6,MPa
